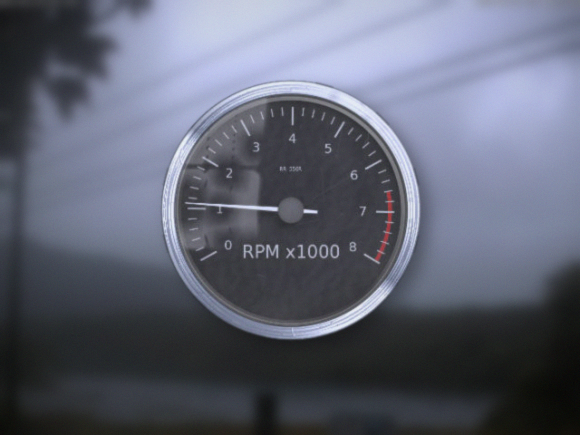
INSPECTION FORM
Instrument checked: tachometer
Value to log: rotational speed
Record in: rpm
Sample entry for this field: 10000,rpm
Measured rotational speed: 1100,rpm
